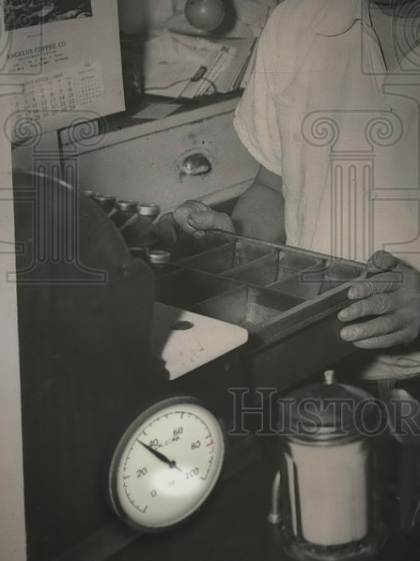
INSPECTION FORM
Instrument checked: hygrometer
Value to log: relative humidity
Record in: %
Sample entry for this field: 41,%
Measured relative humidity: 36,%
